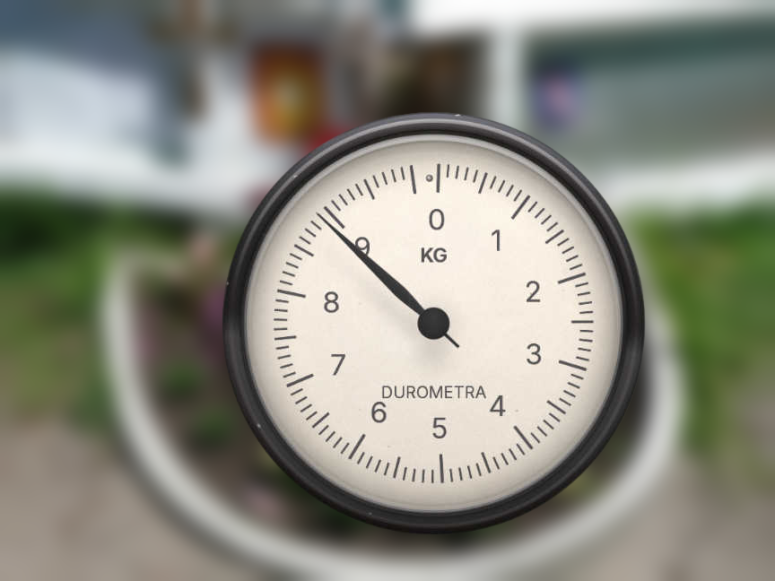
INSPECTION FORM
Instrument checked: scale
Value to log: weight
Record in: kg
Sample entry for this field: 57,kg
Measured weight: 8.9,kg
